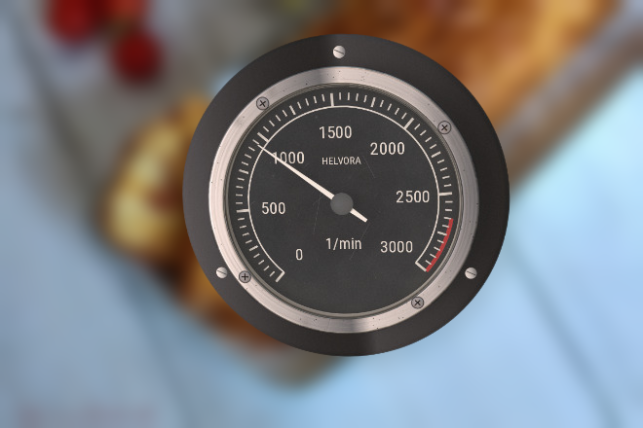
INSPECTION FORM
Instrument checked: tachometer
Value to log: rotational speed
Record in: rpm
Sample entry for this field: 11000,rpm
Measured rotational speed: 950,rpm
